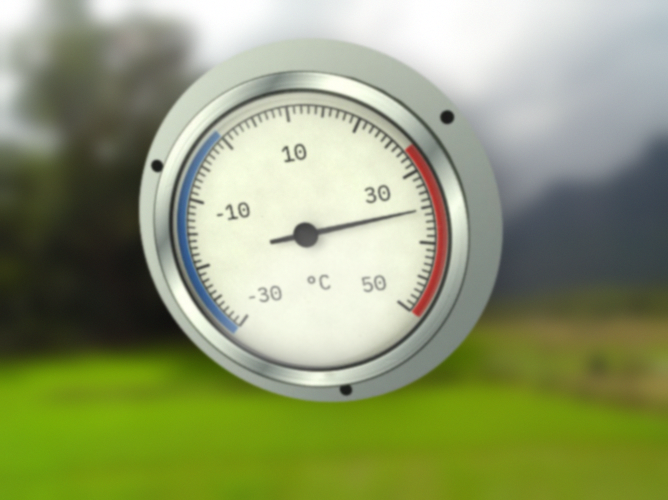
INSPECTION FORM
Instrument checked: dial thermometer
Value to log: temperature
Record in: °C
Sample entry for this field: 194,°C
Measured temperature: 35,°C
